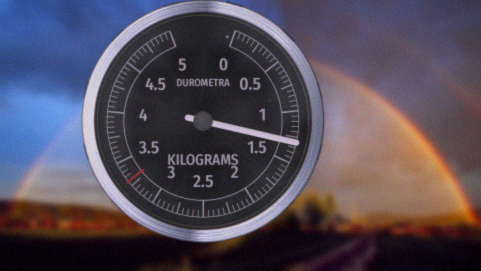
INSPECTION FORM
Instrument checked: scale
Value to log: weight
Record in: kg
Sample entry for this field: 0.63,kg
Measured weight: 1.3,kg
